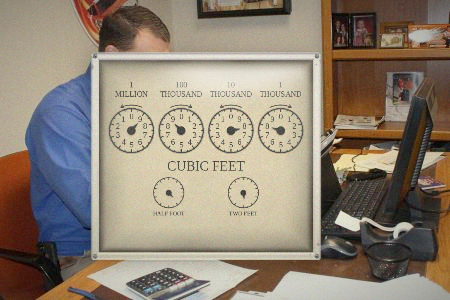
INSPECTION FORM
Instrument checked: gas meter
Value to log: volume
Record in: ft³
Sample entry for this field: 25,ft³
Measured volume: 887800,ft³
